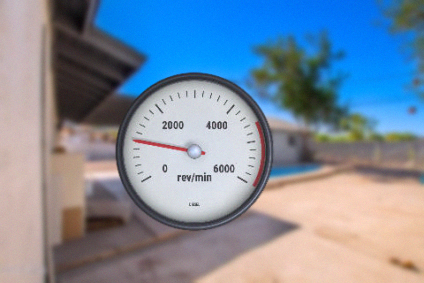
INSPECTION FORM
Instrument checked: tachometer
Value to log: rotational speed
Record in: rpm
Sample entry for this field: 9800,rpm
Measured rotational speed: 1000,rpm
